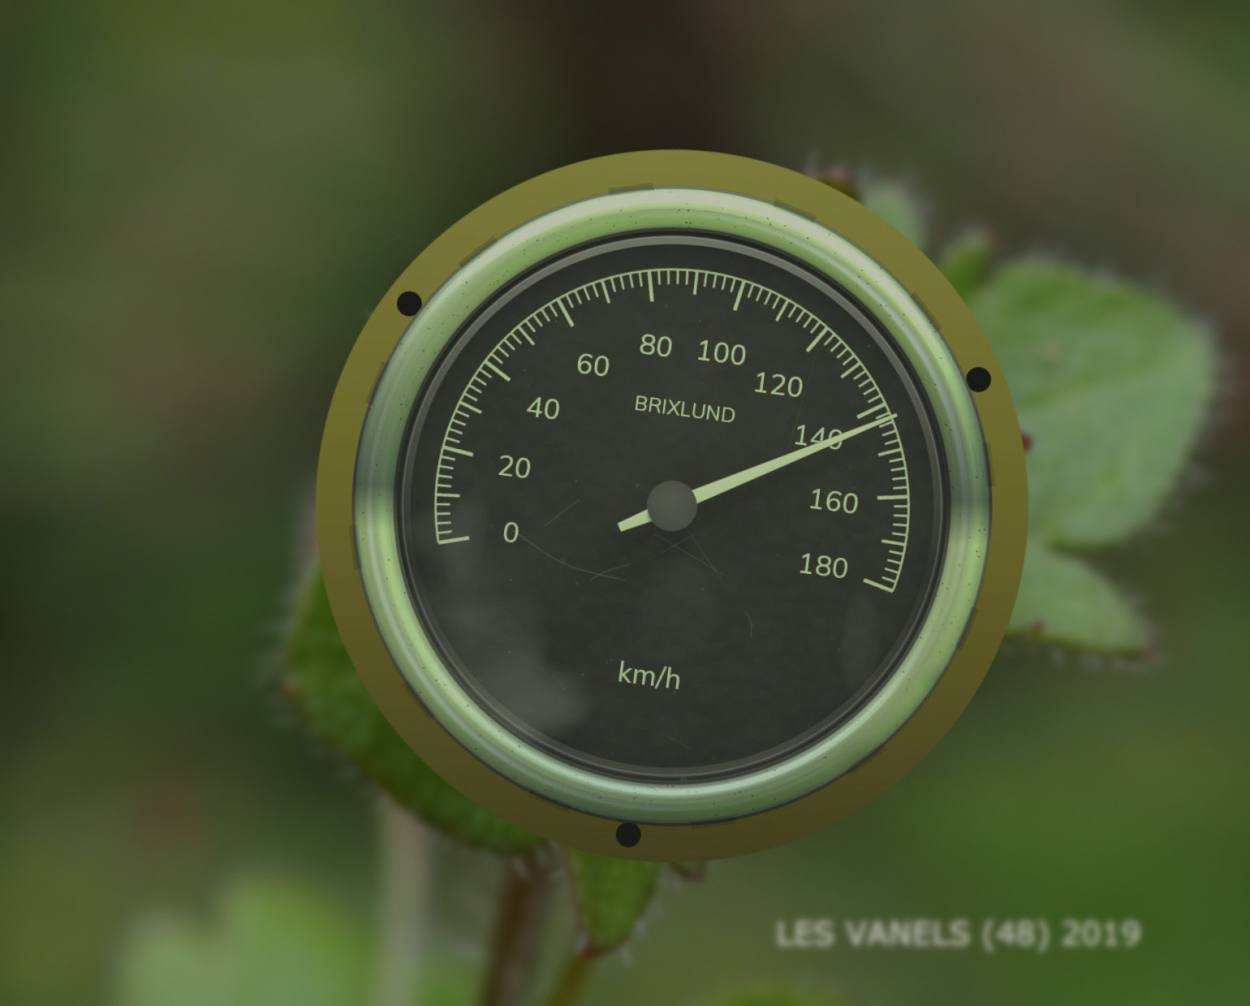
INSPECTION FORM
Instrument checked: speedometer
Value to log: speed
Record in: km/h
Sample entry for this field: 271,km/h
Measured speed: 143,km/h
